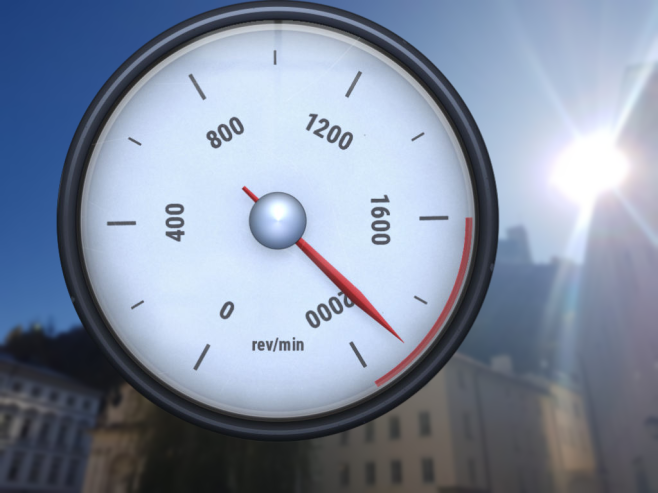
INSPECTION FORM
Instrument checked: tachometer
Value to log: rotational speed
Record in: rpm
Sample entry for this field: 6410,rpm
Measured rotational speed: 1900,rpm
